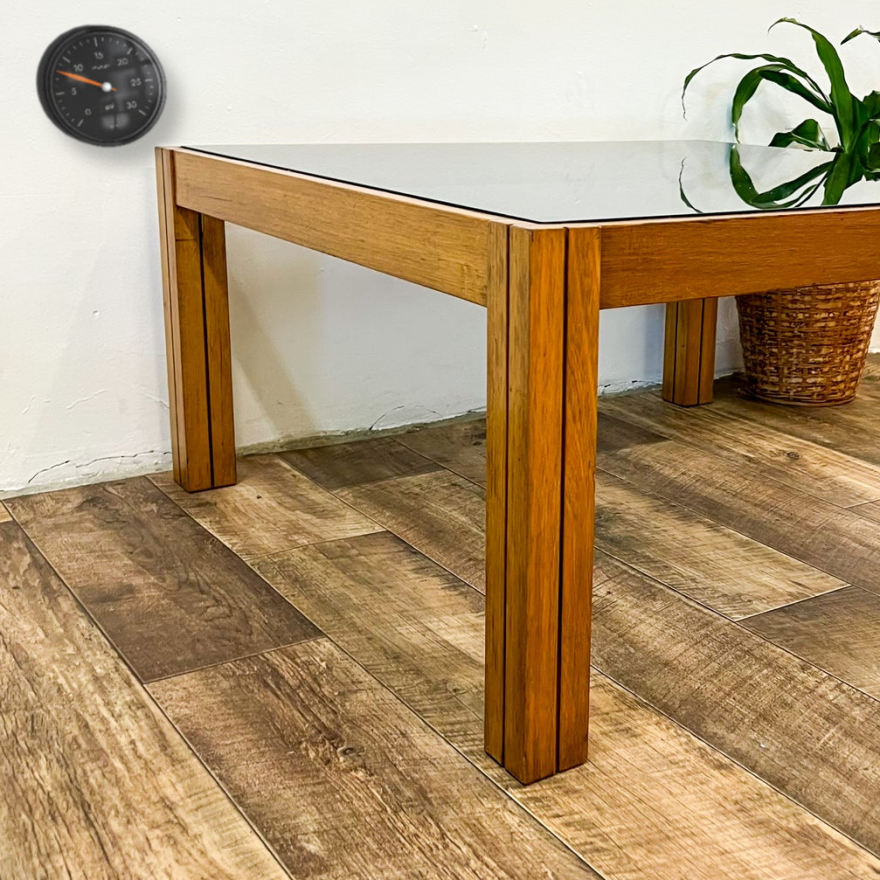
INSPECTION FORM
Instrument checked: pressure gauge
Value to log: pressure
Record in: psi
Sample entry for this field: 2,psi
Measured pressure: 8,psi
